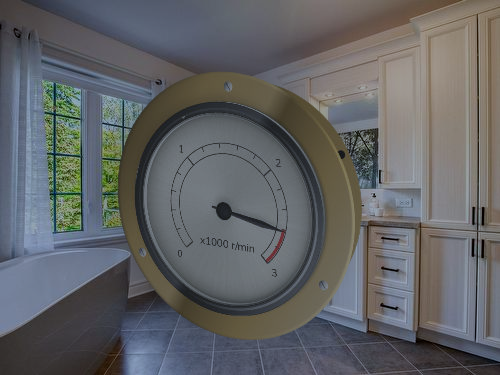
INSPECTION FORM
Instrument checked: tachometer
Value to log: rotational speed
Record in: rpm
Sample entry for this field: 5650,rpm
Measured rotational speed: 2600,rpm
